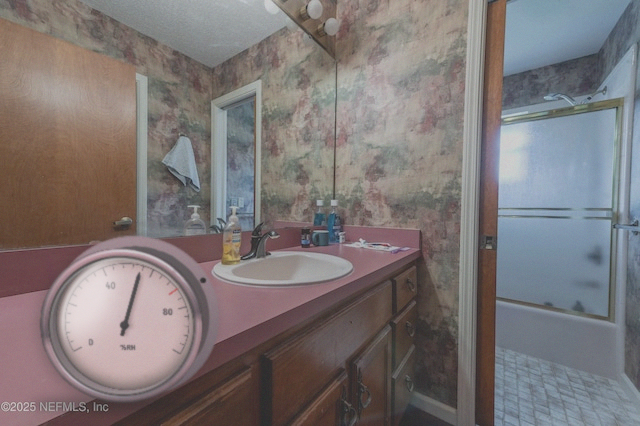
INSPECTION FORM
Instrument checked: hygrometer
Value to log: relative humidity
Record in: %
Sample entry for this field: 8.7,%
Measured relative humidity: 56,%
